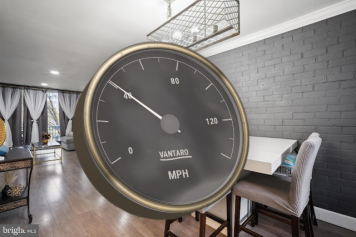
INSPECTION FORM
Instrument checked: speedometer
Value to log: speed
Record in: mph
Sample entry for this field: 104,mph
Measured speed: 40,mph
